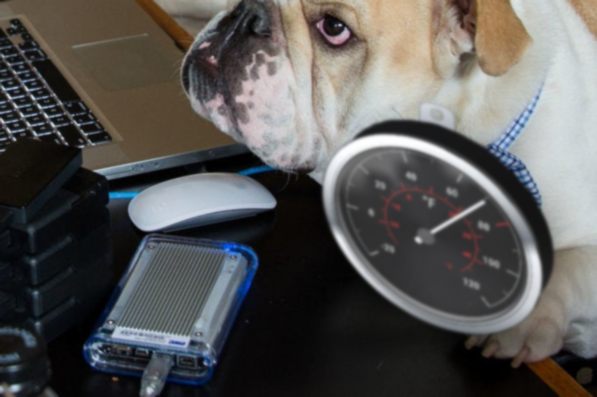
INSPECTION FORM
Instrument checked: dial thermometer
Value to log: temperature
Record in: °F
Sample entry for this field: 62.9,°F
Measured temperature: 70,°F
